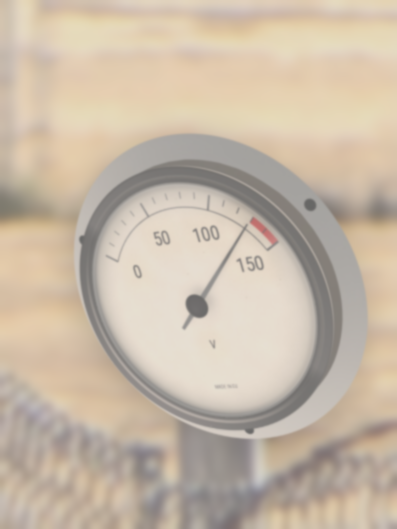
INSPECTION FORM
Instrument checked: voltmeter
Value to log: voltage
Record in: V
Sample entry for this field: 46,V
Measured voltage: 130,V
